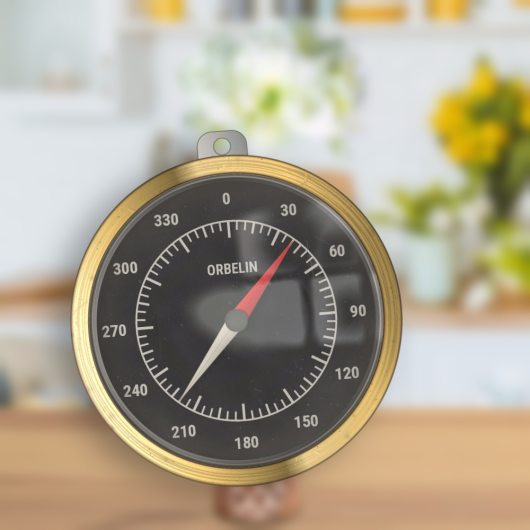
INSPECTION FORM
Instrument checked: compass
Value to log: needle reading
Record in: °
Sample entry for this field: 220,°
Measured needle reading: 40,°
